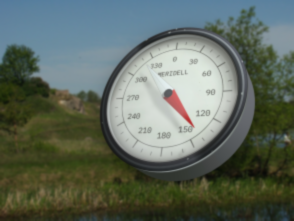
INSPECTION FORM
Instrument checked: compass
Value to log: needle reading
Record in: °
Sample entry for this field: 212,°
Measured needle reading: 140,°
